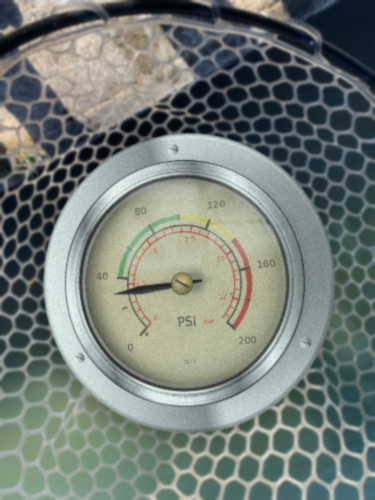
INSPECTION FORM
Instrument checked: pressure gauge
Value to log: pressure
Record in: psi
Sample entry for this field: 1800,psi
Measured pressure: 30,psi
